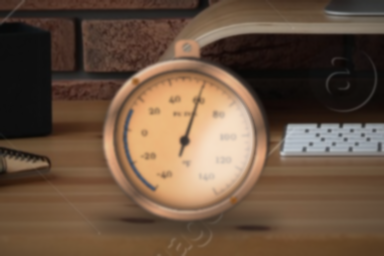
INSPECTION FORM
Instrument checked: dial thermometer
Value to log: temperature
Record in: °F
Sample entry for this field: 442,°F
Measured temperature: 60,°F
